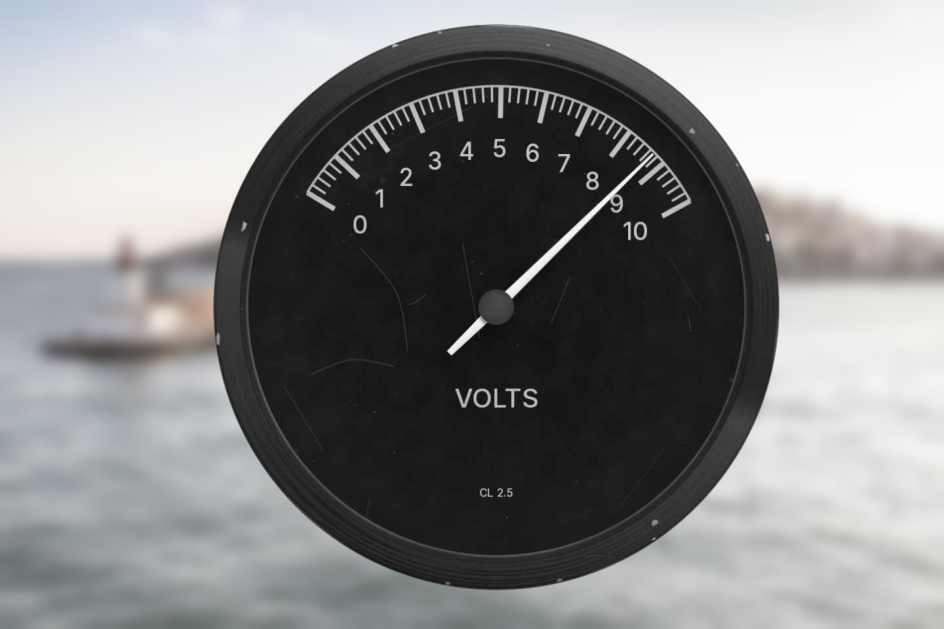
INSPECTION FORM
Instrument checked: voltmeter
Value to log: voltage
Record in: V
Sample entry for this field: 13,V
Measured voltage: 8.7,V
